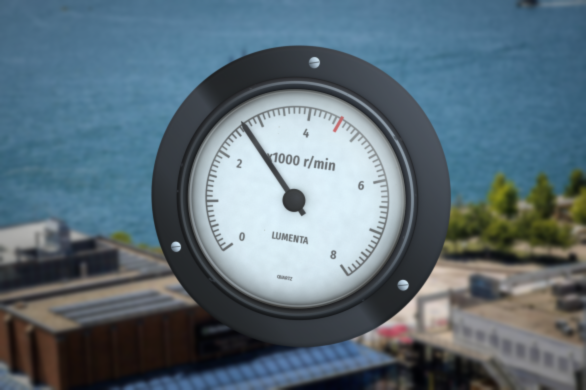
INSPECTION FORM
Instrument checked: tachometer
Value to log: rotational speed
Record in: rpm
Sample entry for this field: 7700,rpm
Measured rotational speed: 2700,rpm
